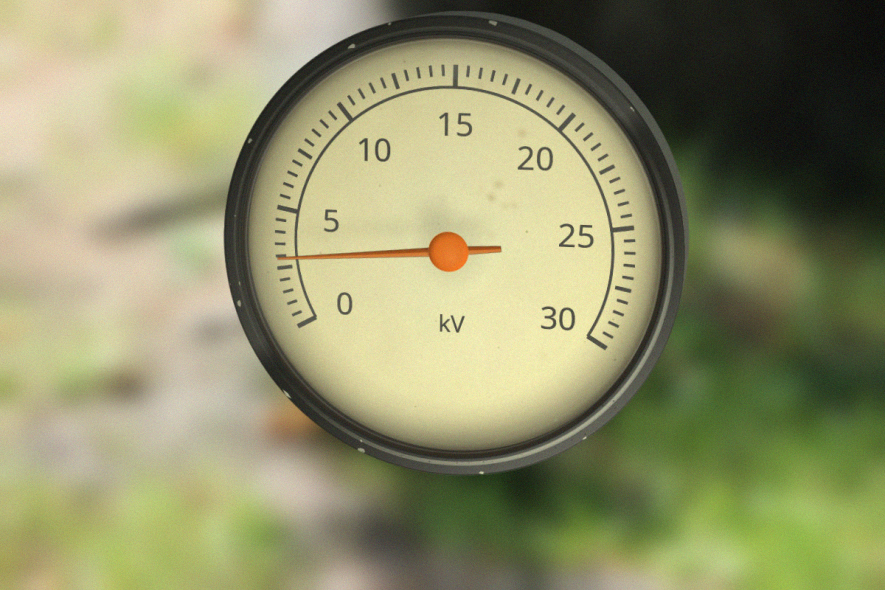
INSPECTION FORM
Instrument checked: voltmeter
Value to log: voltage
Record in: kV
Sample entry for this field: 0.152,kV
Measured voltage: 3,kV
